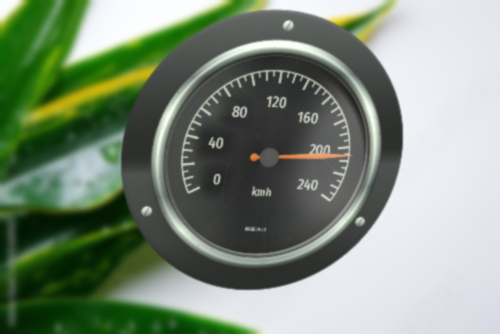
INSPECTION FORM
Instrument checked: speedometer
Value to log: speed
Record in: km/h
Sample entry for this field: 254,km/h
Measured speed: 205,km/h
